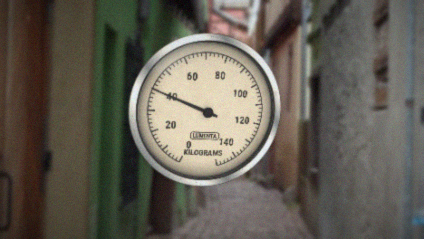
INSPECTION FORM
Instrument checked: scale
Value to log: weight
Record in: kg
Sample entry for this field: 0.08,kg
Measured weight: 40,kg
